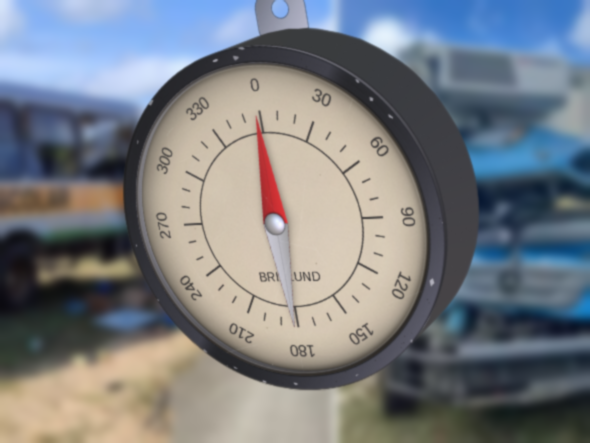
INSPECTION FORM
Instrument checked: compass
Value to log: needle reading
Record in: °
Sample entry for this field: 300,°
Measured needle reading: 0,°
